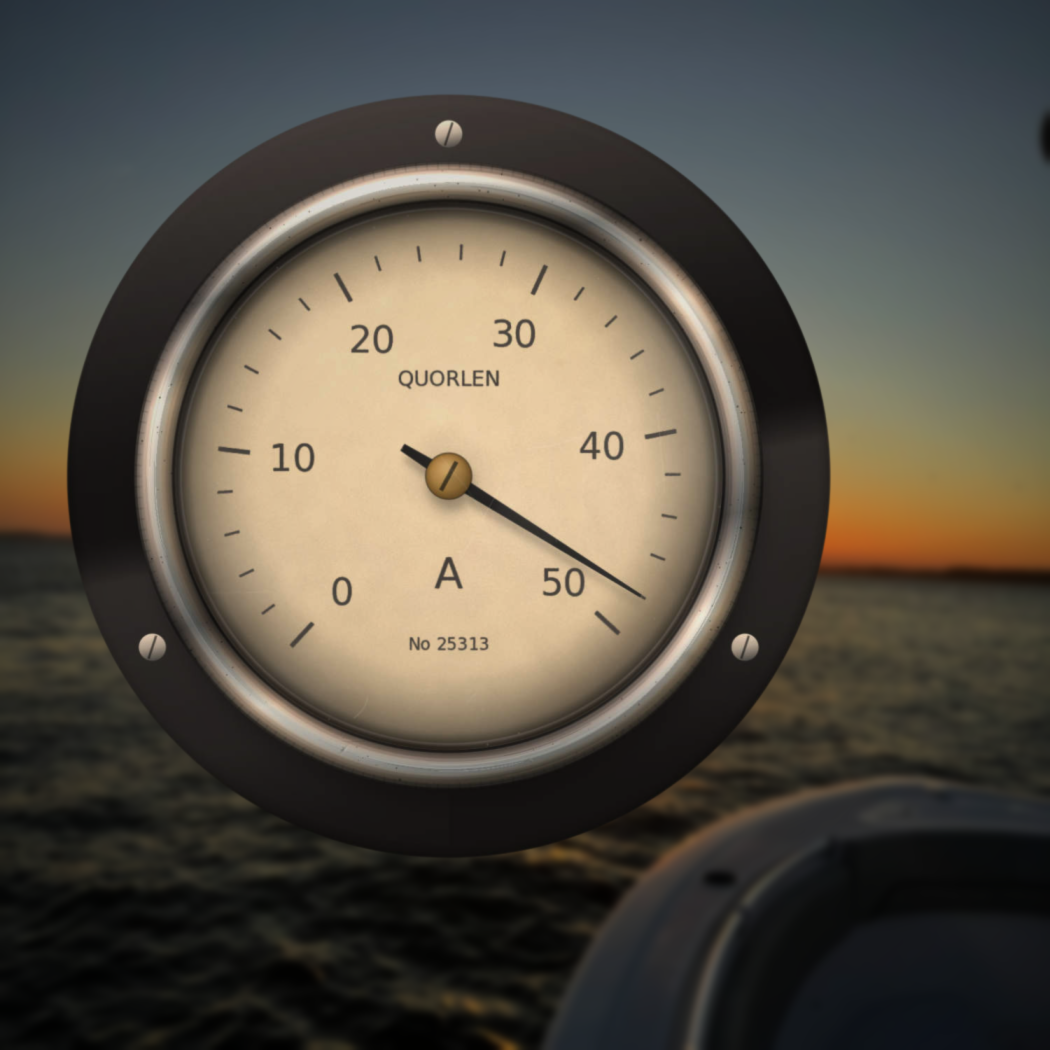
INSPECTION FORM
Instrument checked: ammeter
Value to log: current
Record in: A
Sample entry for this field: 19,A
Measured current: 48,A
